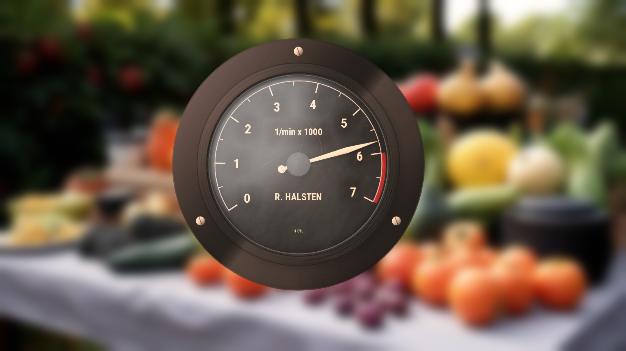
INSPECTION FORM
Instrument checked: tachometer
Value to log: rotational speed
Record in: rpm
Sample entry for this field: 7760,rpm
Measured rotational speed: 5750,rpm
